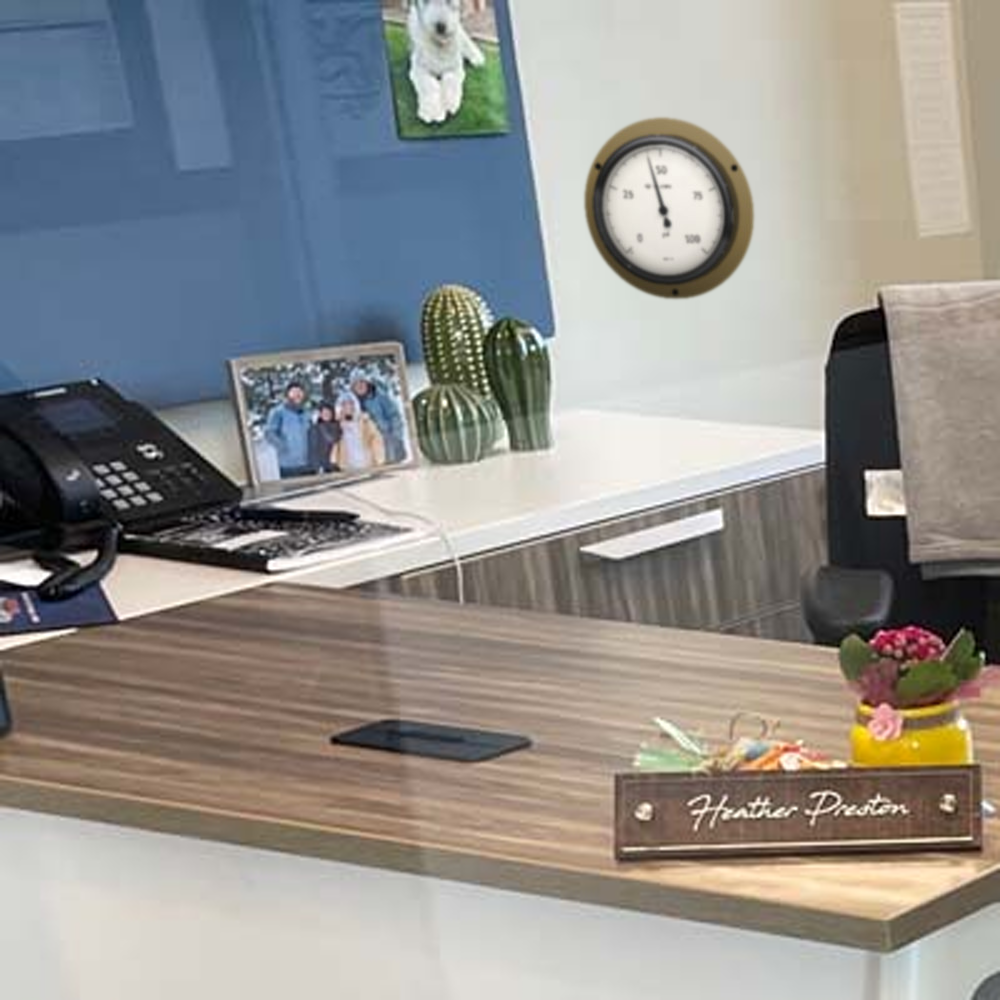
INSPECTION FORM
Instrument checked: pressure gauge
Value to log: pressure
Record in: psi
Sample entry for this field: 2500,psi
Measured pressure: 45,psi
